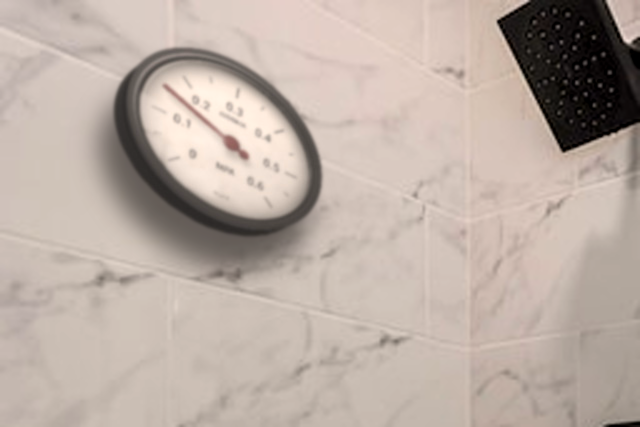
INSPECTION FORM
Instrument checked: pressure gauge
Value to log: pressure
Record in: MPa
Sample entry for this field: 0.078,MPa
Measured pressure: 0.15,MPa
